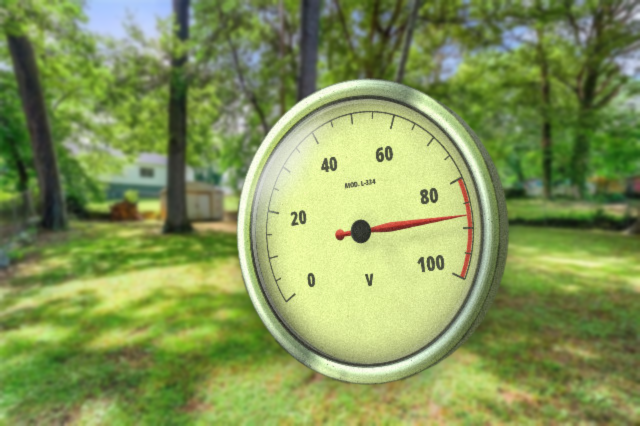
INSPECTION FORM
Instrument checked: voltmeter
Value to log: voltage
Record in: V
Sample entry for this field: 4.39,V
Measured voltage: 87.5,V
